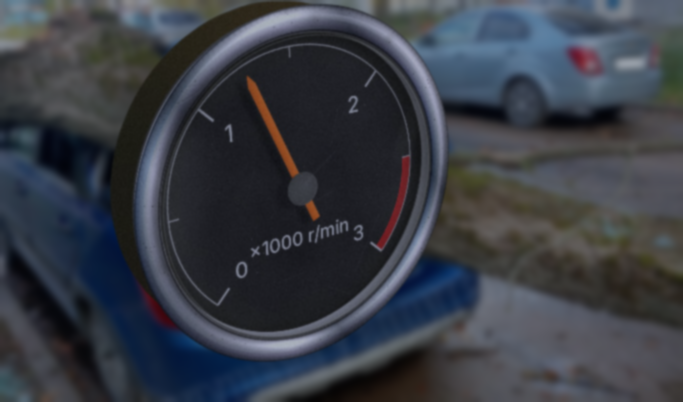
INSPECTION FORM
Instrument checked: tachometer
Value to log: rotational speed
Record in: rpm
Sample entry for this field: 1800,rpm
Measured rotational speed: 1250,rpm
